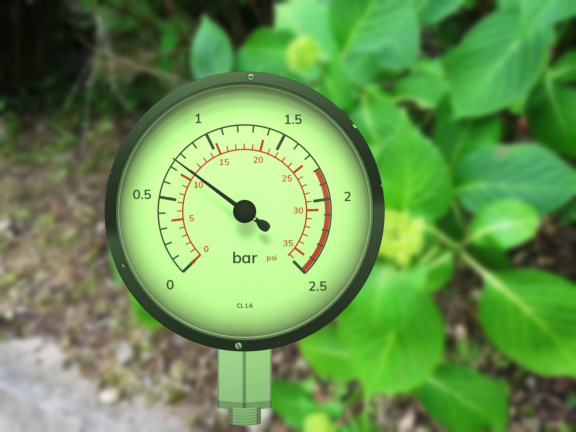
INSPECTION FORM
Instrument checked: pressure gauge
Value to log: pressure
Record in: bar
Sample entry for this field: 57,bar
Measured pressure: 0.75,bar
